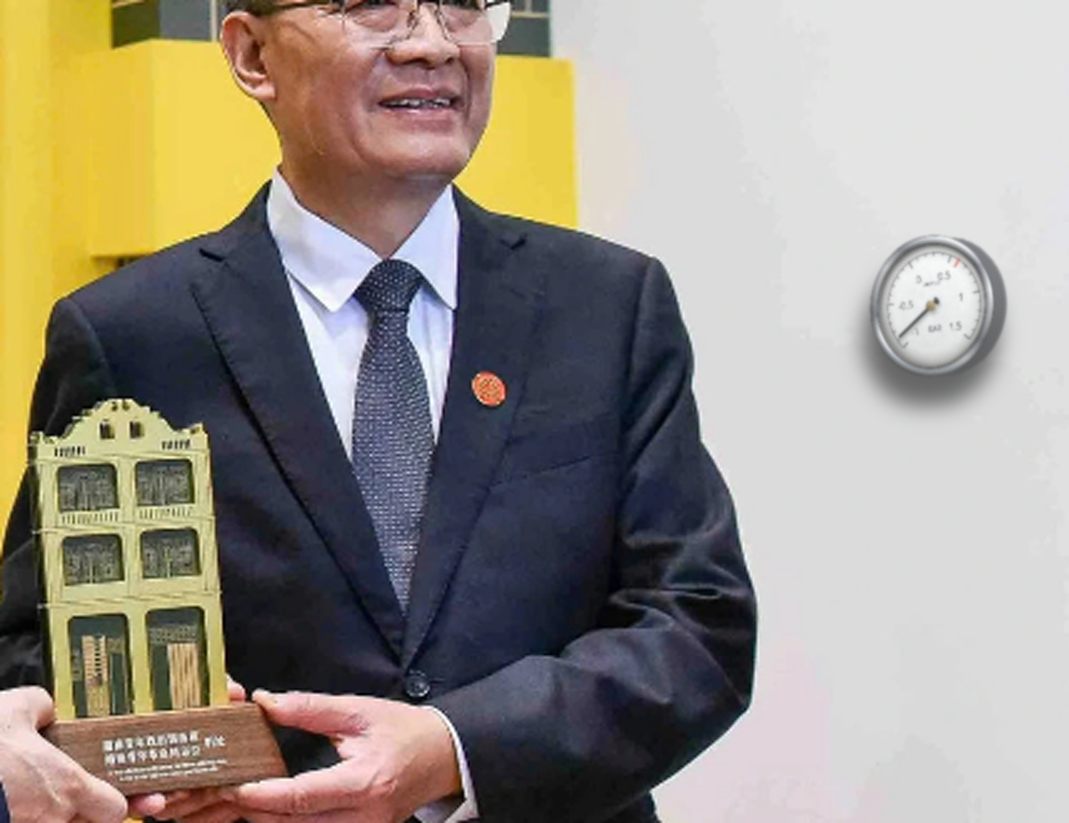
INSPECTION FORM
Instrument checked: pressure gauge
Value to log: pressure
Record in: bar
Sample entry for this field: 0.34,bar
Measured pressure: -0.9,bar
